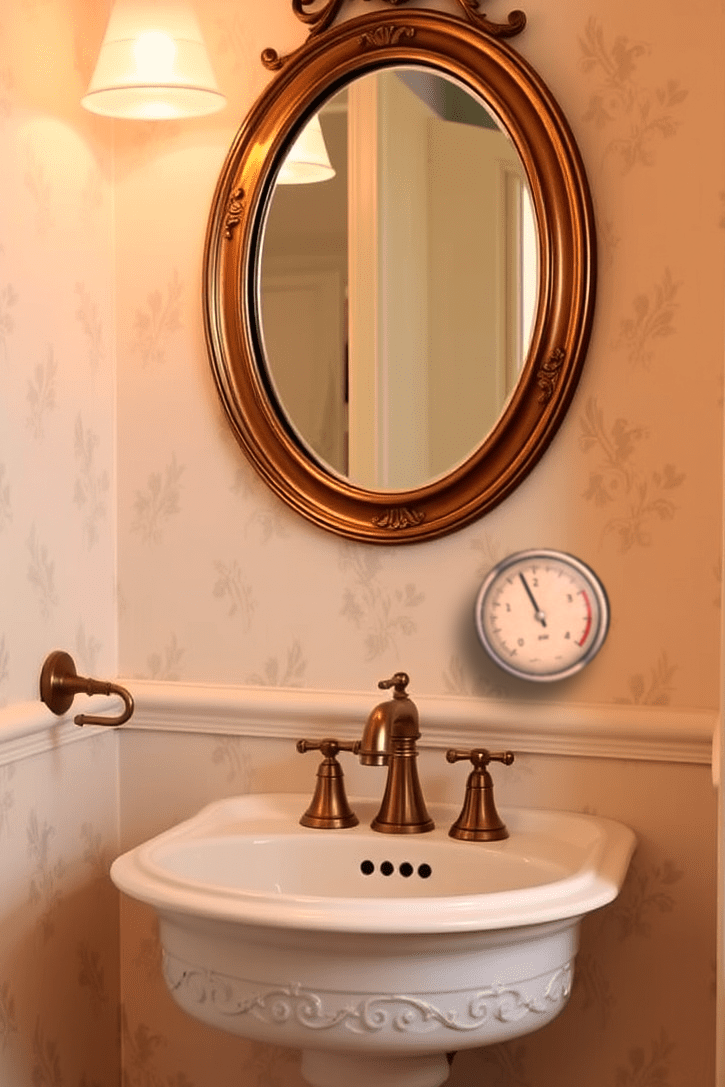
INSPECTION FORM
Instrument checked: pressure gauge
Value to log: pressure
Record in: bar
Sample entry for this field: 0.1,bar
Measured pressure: 1.75,bar
